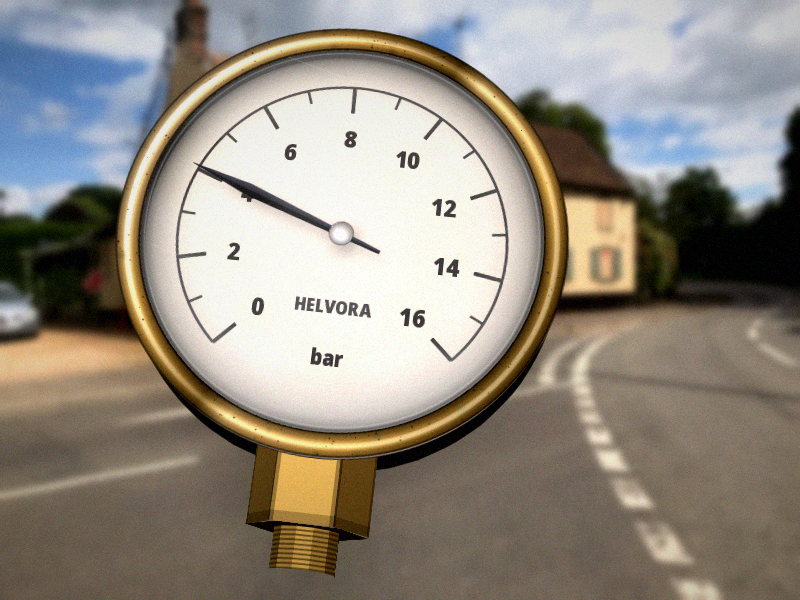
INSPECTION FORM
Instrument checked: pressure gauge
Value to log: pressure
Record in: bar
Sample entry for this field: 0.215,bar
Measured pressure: 4,bar
